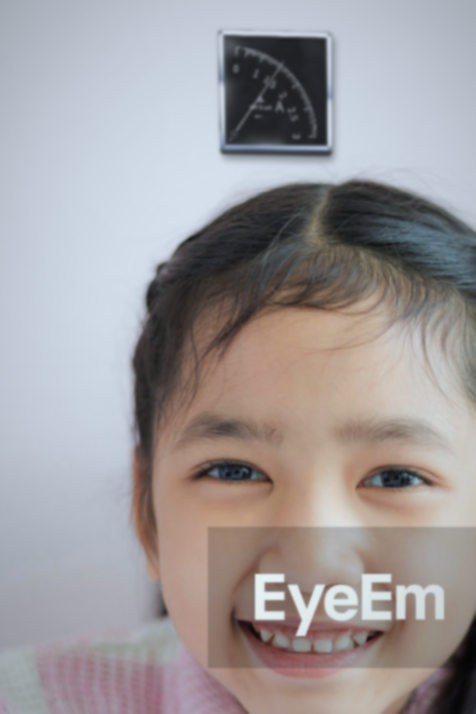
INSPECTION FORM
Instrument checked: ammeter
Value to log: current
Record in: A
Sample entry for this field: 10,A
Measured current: 1.5,A
